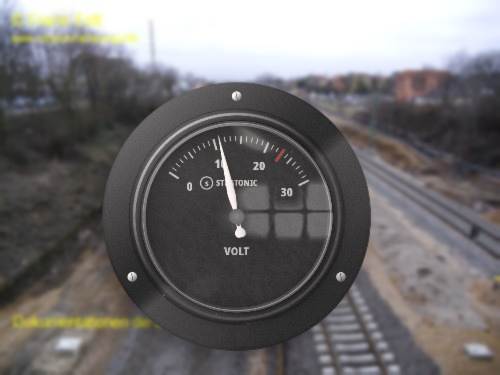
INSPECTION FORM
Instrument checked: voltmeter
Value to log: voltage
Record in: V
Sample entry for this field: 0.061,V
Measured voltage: 11,V
